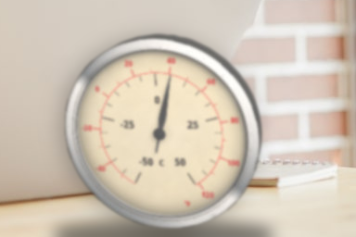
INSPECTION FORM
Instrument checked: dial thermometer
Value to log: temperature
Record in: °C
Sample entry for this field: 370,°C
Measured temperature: 5,°C
